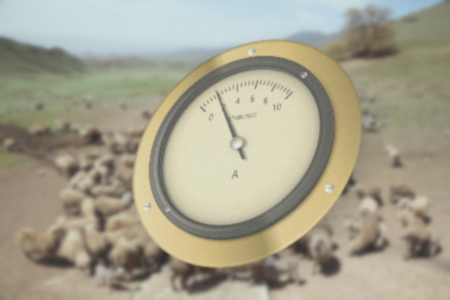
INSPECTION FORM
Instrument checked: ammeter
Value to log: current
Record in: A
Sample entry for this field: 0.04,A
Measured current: 2,A
